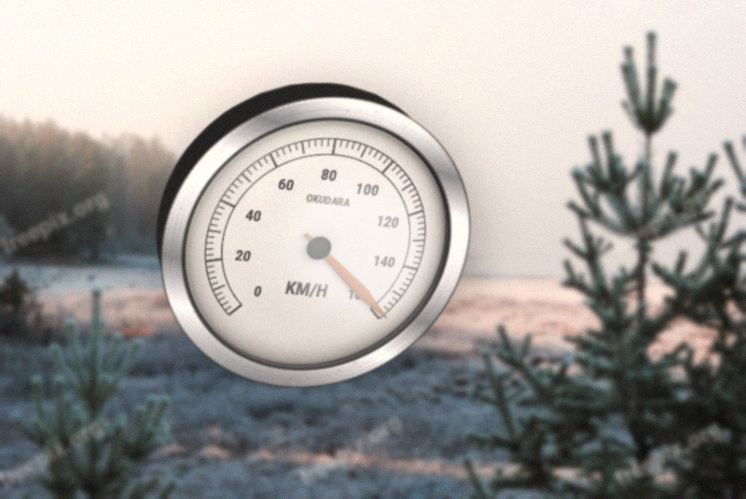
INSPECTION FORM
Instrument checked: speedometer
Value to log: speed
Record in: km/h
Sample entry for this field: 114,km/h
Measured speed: 158,km/h
